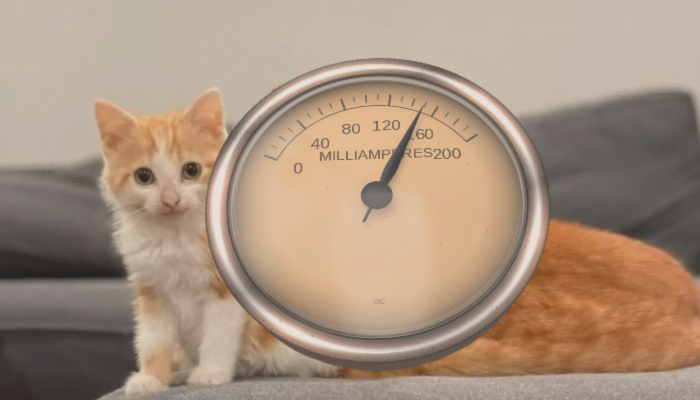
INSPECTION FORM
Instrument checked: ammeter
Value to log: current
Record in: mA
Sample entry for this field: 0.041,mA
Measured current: 150,mA
